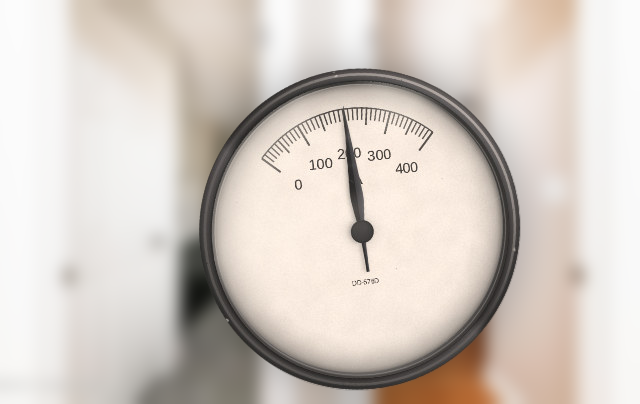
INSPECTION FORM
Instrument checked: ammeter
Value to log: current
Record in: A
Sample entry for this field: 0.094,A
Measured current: 200,A
